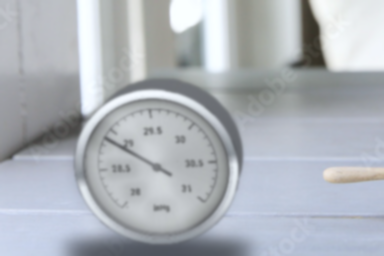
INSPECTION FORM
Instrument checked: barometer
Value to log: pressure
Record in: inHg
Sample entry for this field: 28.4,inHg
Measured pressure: 28.9,inHg
